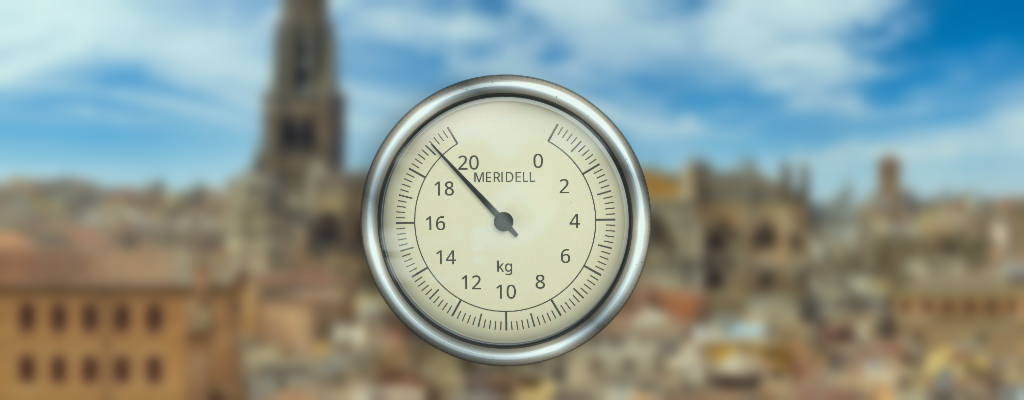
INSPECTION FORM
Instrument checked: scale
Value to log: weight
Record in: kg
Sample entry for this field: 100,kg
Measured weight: 19.2,kg
